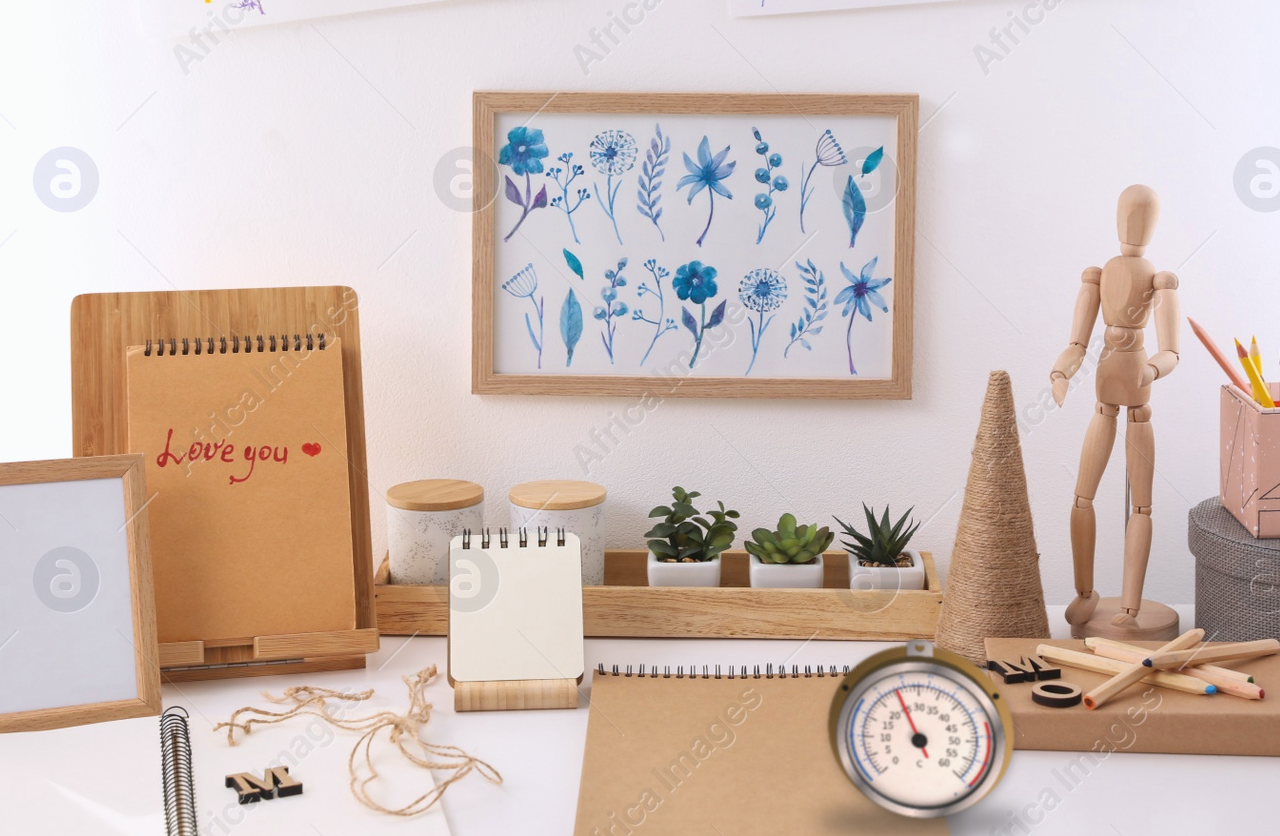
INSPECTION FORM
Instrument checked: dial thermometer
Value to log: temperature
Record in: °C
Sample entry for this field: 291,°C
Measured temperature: 25,°C
